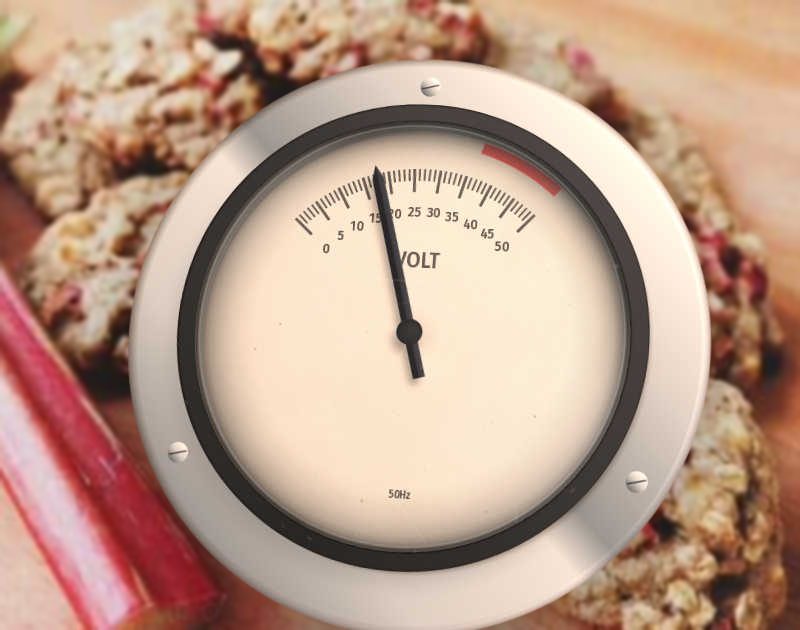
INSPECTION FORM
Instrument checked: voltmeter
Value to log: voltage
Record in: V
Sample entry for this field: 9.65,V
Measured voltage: 18,V
